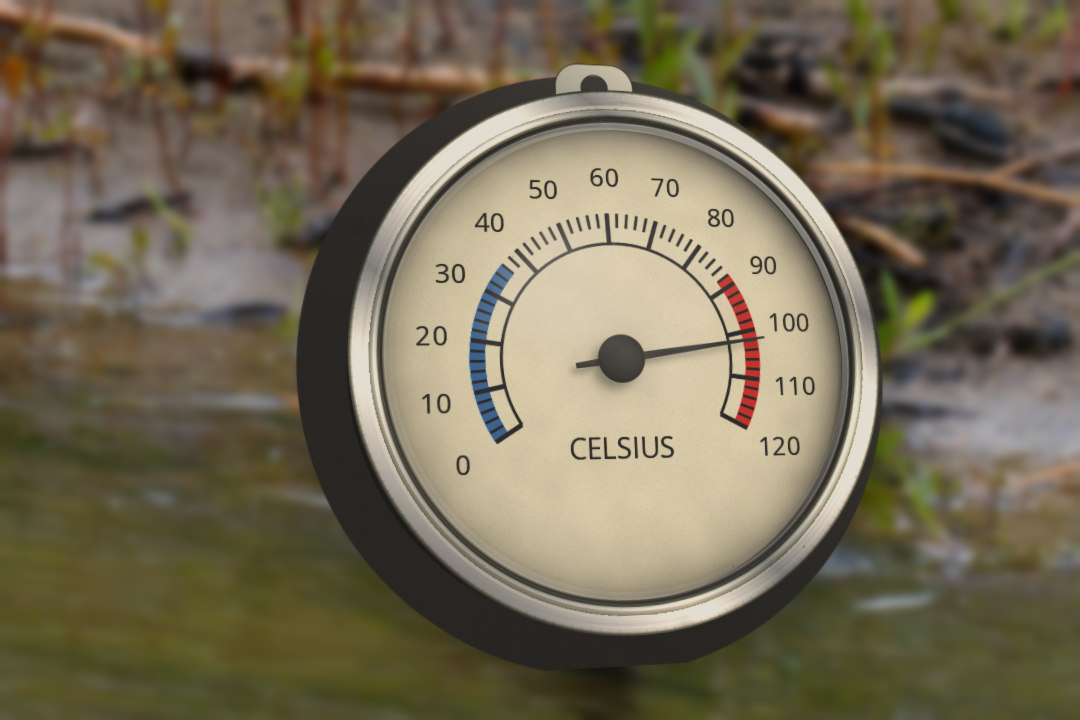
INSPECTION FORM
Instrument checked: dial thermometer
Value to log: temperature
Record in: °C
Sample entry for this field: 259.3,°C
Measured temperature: 102,°C
